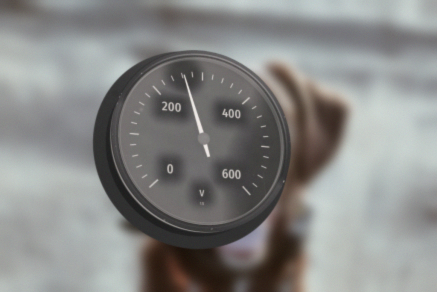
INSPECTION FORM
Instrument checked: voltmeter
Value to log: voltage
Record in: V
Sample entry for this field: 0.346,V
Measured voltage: 260,V
